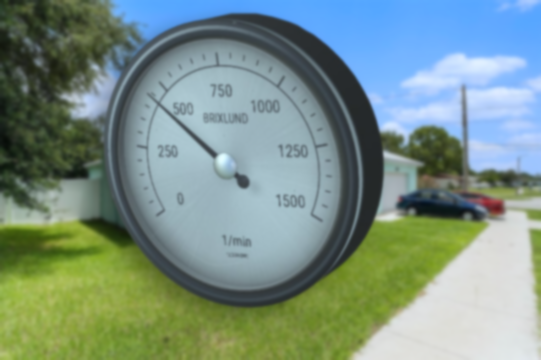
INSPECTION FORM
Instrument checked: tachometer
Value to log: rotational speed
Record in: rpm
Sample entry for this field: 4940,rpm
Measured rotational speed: 450,rpm
